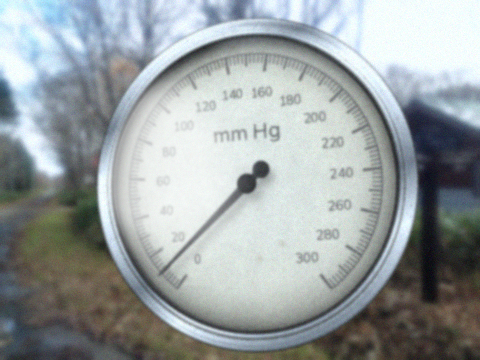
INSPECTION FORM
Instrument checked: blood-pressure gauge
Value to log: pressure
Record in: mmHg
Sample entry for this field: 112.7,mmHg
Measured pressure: 10,mmHg
